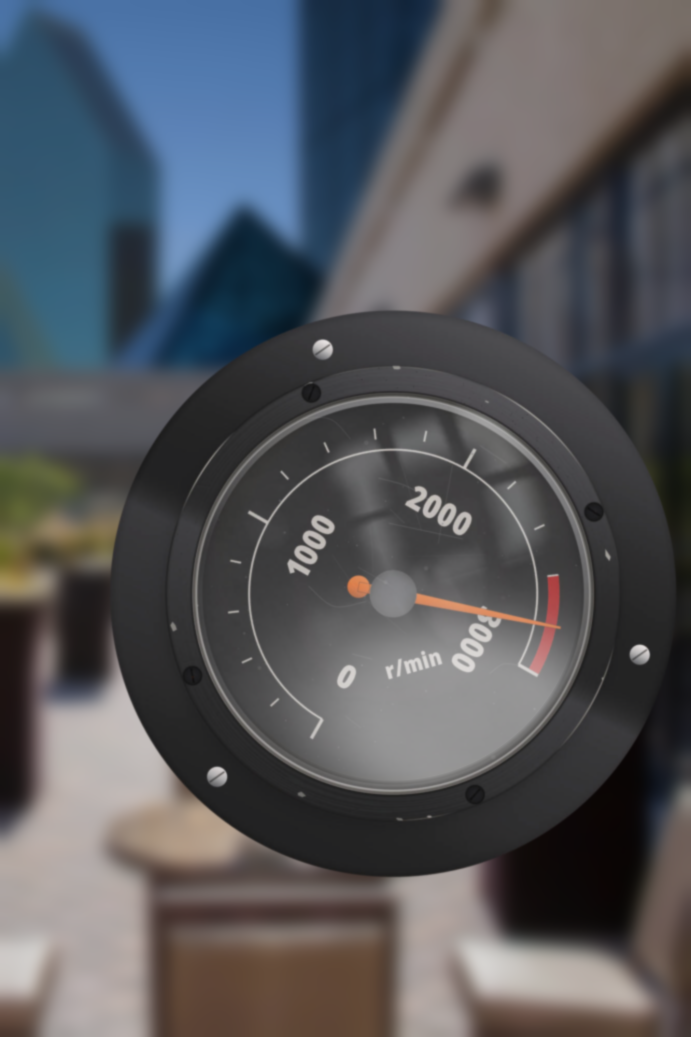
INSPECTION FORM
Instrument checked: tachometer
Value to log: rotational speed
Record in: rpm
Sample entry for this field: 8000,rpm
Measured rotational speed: 2800,rpm
